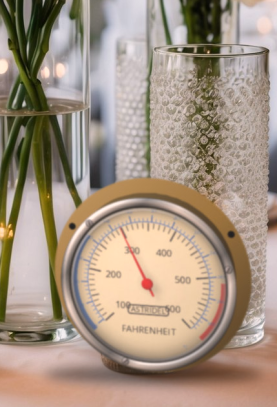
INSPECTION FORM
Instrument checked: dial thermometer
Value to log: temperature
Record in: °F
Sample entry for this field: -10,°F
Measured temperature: 300,°F
